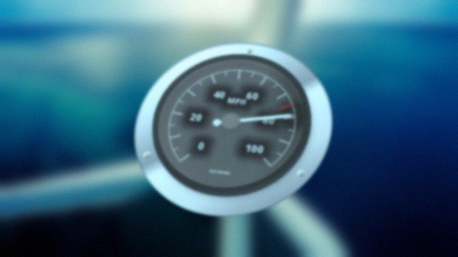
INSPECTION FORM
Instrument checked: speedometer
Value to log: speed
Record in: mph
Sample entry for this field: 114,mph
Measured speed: 80,mph
